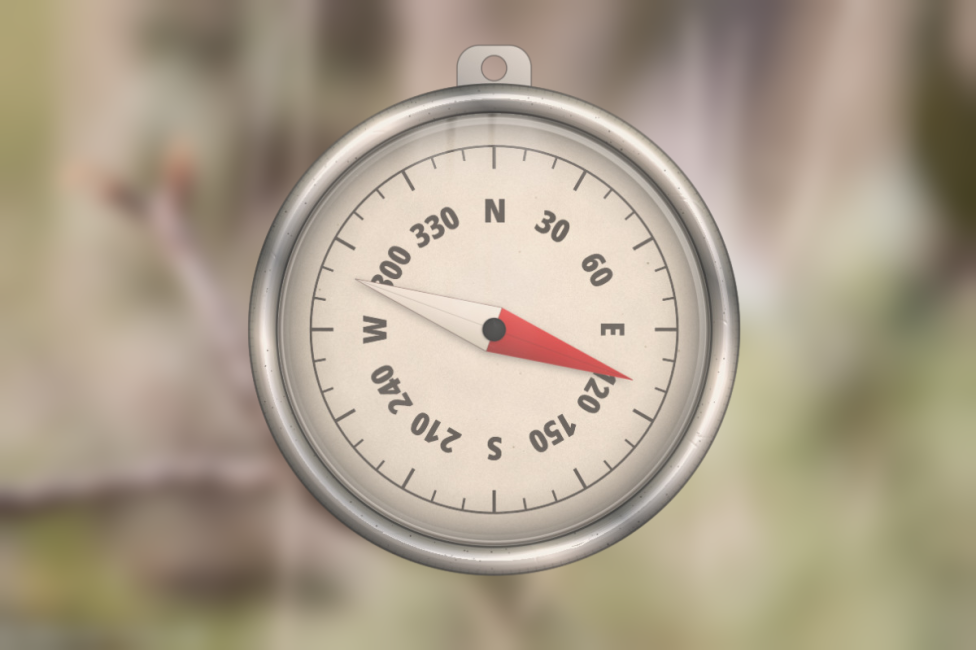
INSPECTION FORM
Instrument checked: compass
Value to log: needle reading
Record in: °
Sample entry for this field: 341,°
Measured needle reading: 110,°
